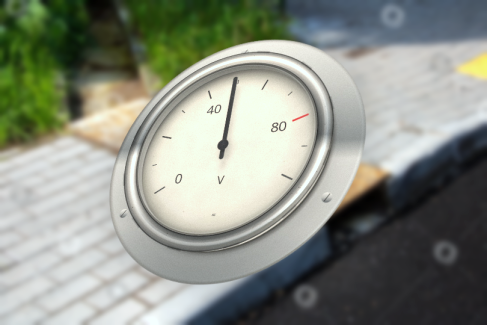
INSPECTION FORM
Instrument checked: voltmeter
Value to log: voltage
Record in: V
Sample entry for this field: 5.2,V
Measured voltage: 50,V
